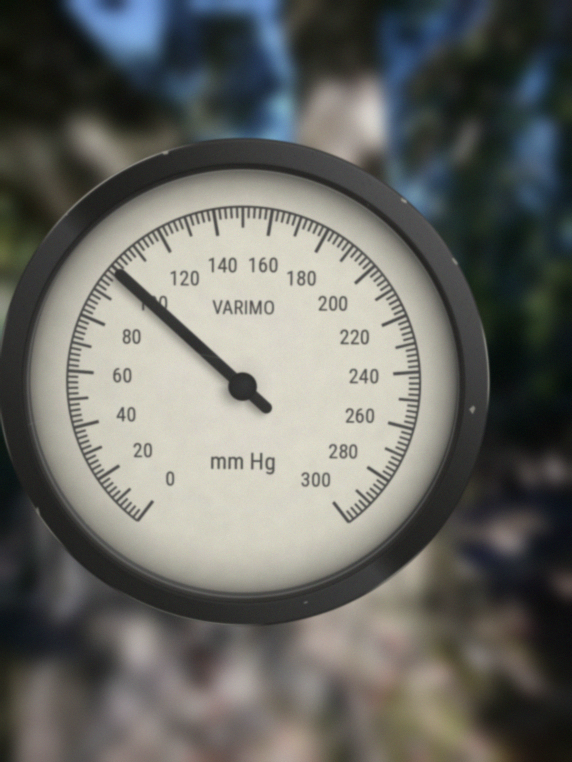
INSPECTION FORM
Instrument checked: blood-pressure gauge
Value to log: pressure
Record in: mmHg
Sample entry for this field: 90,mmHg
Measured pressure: 100,mmHg
